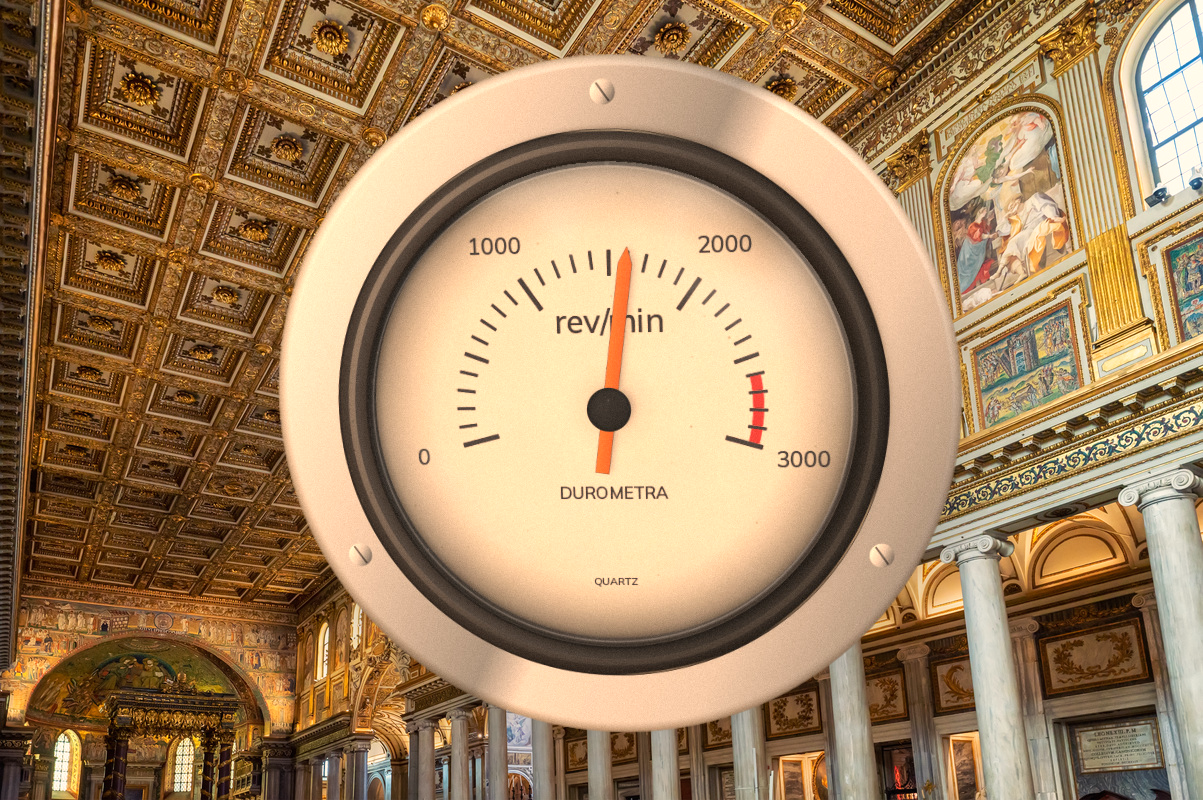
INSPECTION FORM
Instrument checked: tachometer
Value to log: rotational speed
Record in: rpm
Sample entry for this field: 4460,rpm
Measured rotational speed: 1600,rpm
